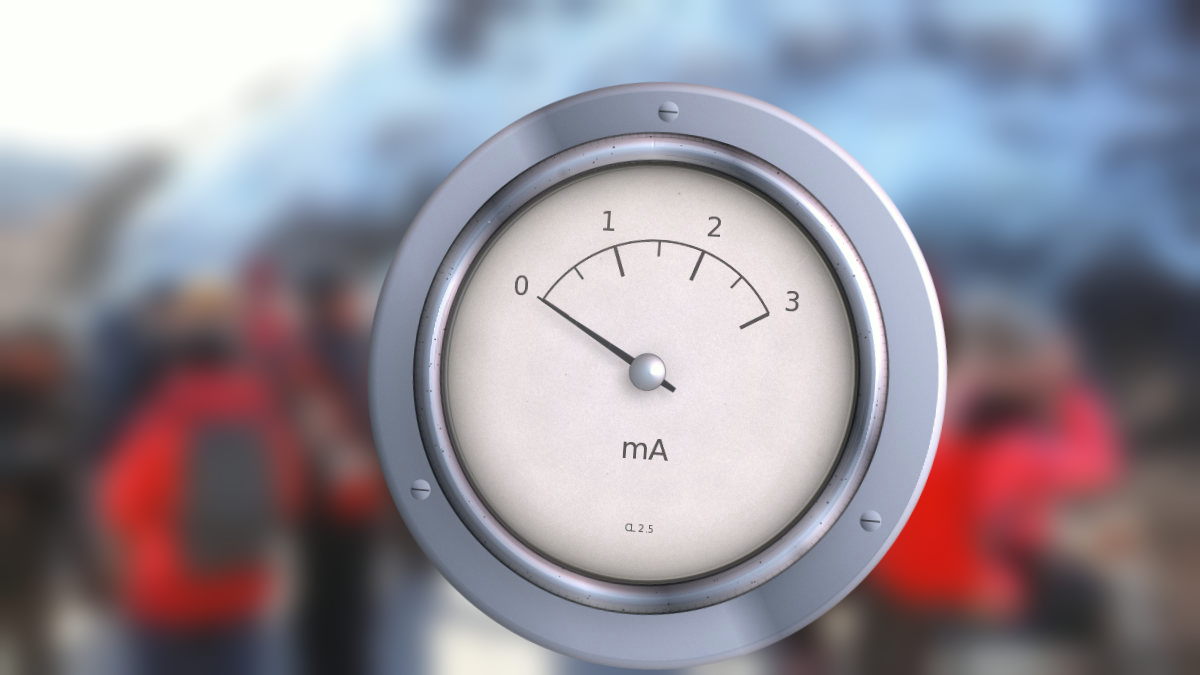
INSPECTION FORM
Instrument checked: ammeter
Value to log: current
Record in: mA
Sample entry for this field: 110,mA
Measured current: 0,mA
